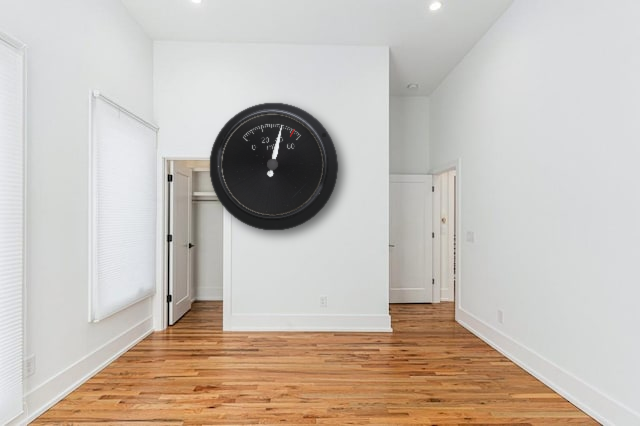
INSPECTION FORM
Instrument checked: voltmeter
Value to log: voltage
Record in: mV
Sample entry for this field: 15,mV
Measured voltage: 40,mV
